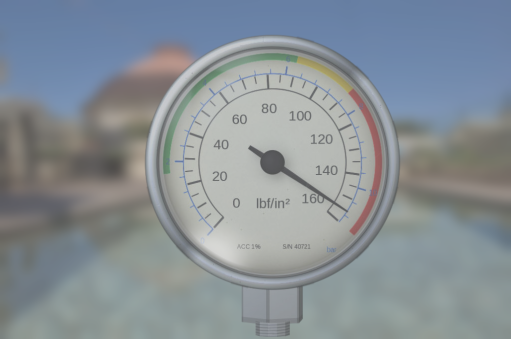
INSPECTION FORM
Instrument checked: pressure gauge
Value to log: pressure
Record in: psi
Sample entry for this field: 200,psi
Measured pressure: 155,psi
